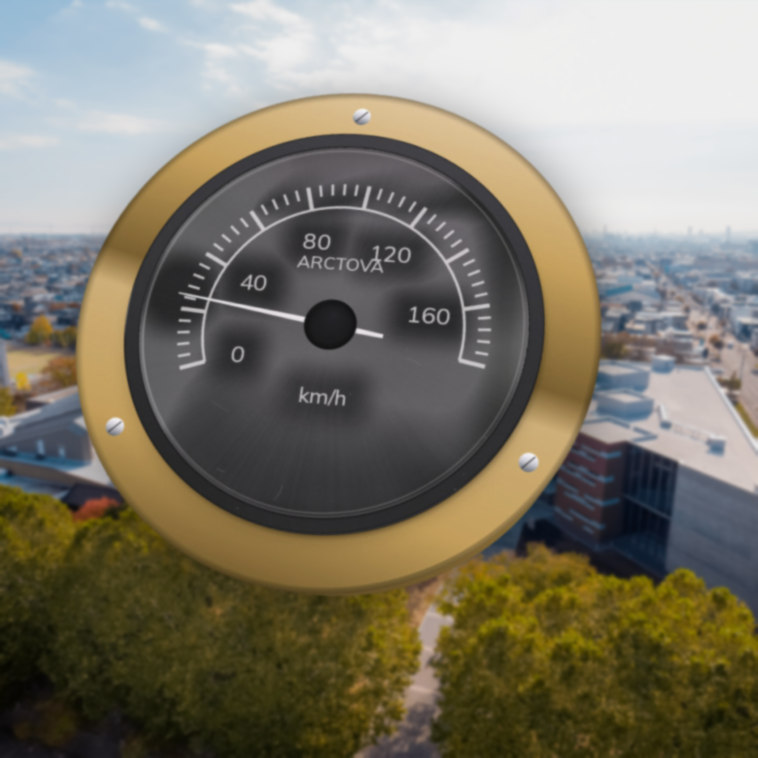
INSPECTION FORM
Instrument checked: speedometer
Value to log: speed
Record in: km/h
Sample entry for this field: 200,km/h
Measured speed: 24,km/h
